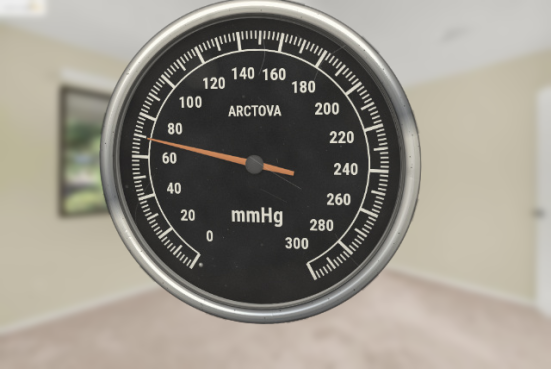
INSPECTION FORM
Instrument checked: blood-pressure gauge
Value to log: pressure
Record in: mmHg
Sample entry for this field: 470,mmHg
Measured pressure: 70,mmHg
